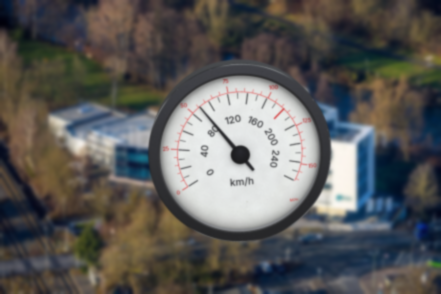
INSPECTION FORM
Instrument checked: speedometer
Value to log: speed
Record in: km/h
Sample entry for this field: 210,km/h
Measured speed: 90,km/h
